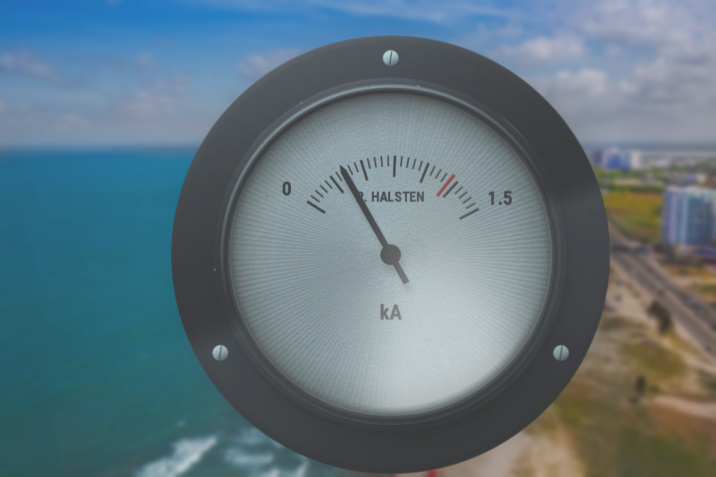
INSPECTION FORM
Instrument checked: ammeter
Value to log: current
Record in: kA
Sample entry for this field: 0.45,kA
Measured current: 0.35,kA
